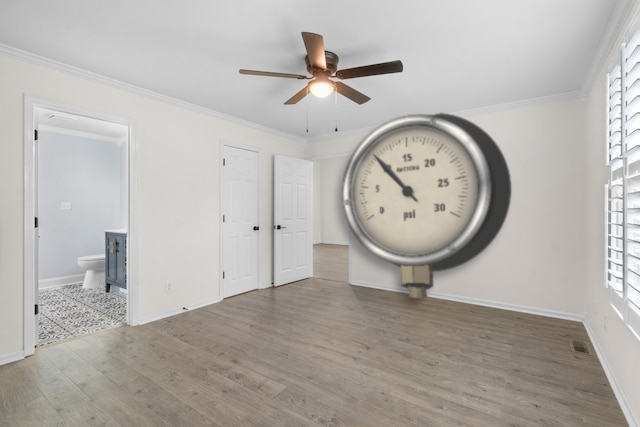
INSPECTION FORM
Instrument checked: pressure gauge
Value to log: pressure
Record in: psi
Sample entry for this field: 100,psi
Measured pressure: 10,psi
